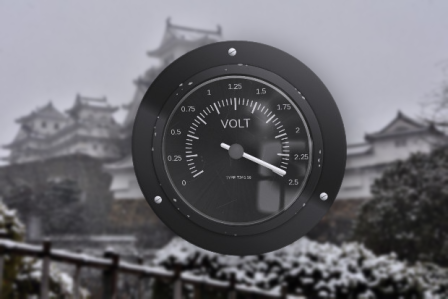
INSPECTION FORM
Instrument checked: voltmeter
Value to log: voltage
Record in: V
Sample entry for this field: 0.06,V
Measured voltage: 2.45,V
